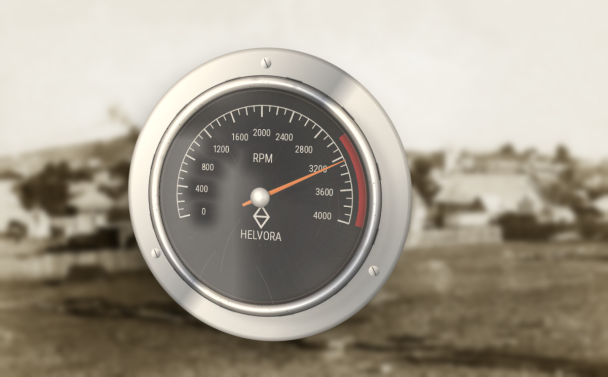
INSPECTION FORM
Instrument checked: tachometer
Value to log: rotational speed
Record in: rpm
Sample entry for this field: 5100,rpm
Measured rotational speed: 3250,rpm
